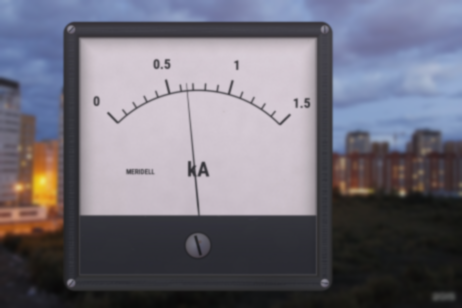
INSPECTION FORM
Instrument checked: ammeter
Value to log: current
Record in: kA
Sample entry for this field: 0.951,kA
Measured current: 0.65,kA
